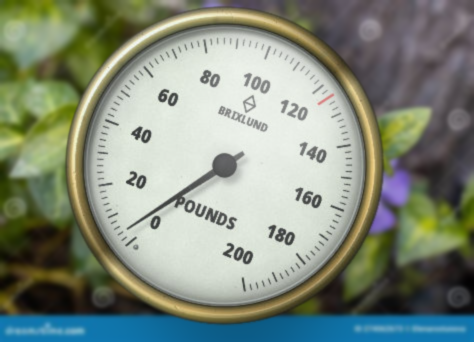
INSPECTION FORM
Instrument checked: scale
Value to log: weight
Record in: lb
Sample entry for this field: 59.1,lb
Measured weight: 4,lb
